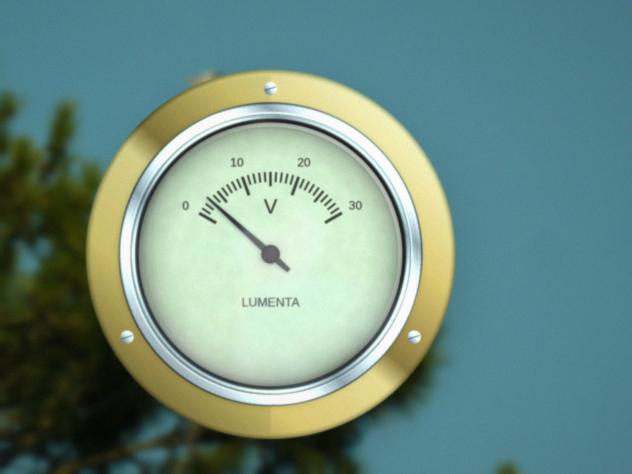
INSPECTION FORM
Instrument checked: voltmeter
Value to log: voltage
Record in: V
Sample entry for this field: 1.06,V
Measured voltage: 3,V
